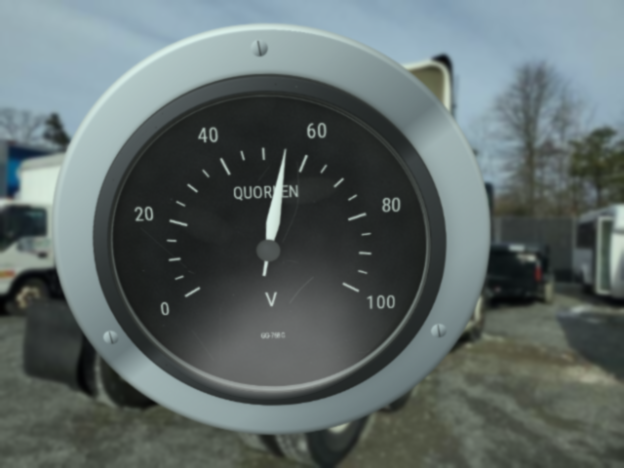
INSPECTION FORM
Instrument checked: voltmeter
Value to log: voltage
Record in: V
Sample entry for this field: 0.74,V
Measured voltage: 55,V
